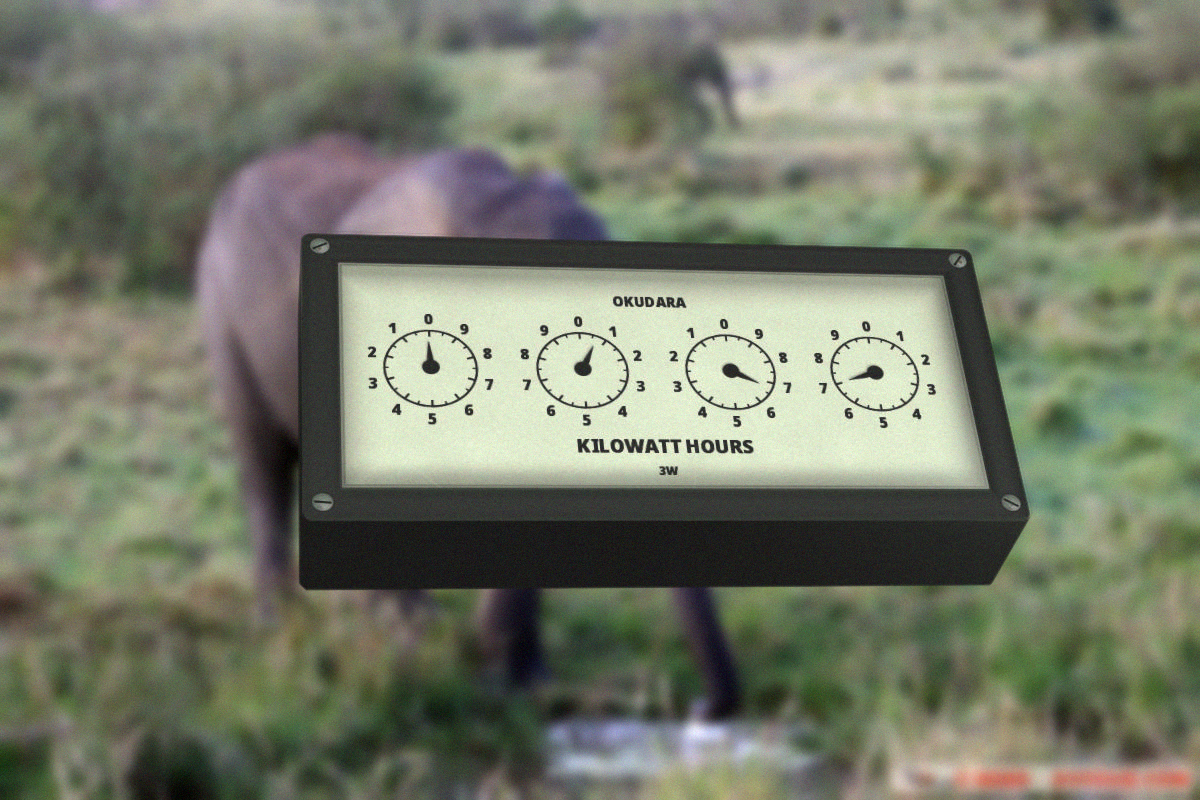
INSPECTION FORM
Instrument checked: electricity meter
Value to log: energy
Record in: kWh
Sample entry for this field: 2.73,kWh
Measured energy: 67,kWh
